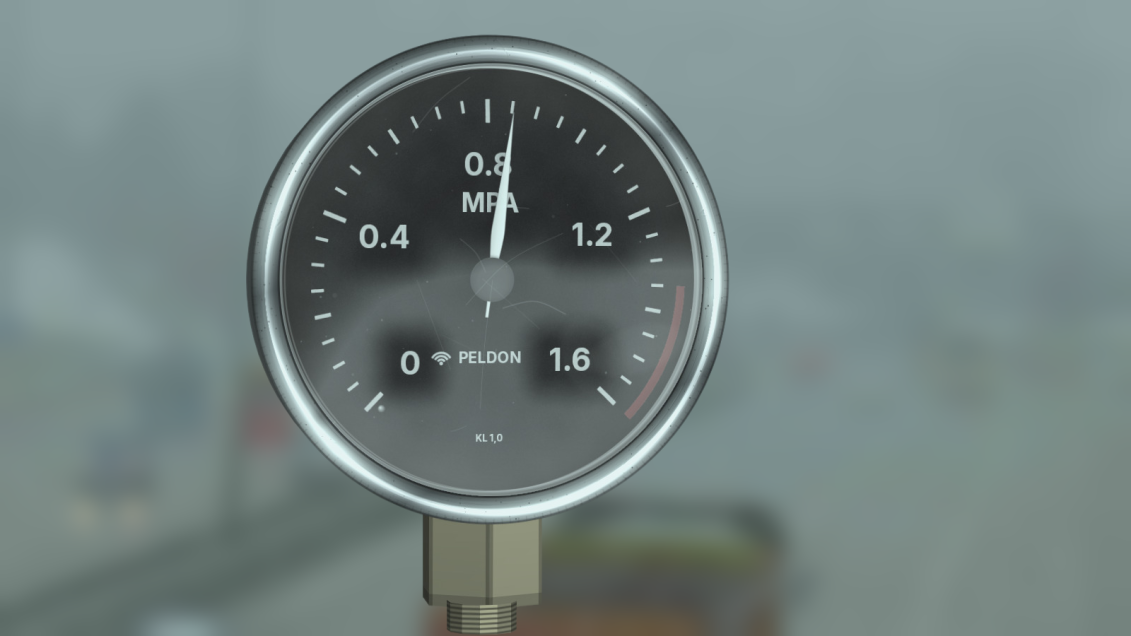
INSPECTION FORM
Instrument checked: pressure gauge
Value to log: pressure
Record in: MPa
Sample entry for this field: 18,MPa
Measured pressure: 0.85,MPa
